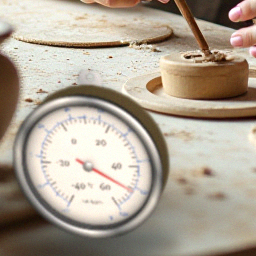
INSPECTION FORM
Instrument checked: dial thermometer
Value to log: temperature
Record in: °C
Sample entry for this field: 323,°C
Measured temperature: 50,°C
